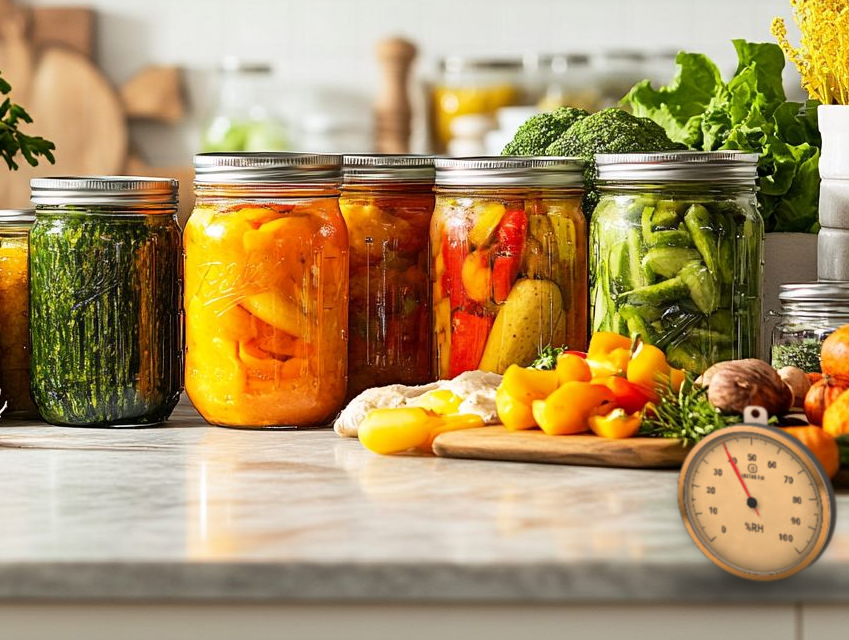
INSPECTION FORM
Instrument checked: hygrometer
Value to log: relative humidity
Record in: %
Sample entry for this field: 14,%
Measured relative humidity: 40,%
